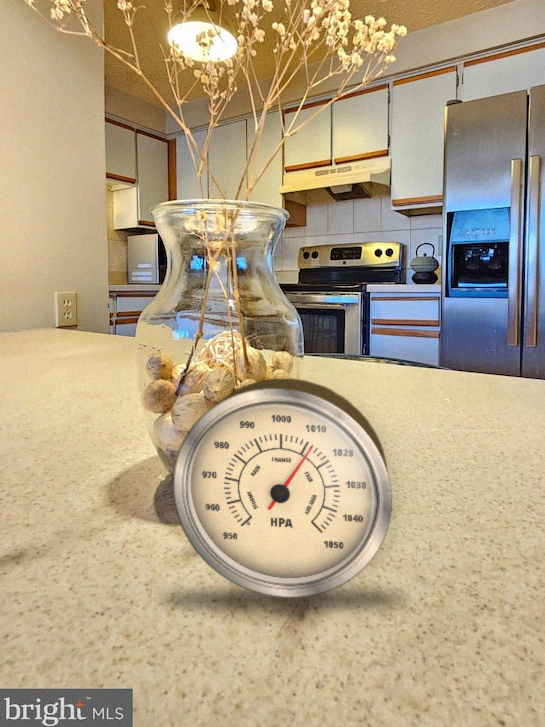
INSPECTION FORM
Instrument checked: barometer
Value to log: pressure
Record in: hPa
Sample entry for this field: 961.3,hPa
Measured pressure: 1012,hPa
